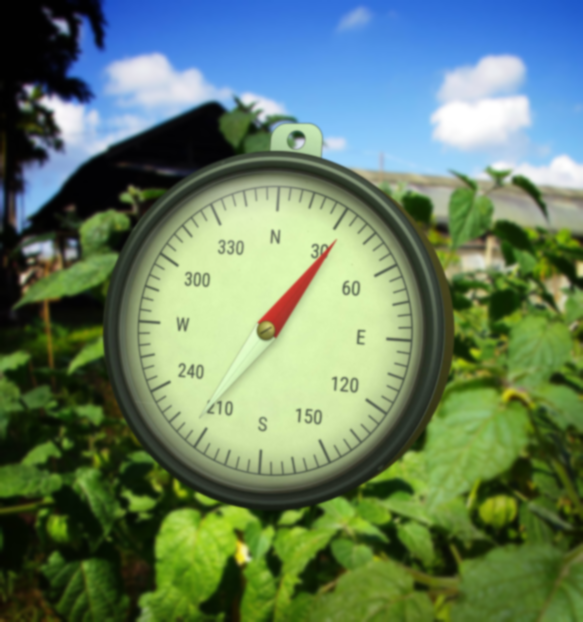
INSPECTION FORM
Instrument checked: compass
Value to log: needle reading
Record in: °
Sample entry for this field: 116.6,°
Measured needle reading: 35,°
